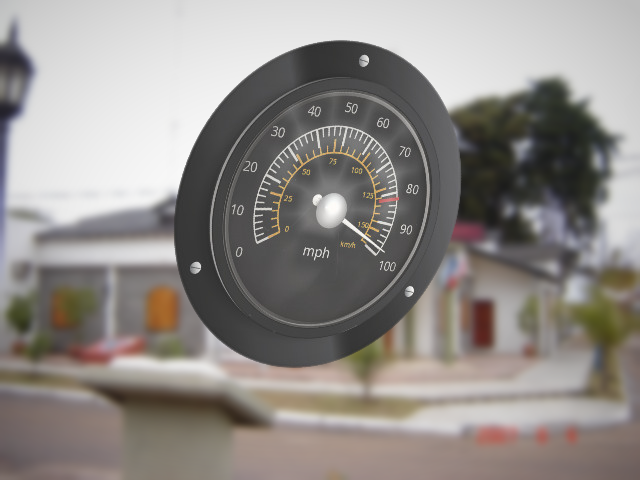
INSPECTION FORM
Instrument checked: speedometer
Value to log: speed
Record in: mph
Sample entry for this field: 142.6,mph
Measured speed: 98,mph
